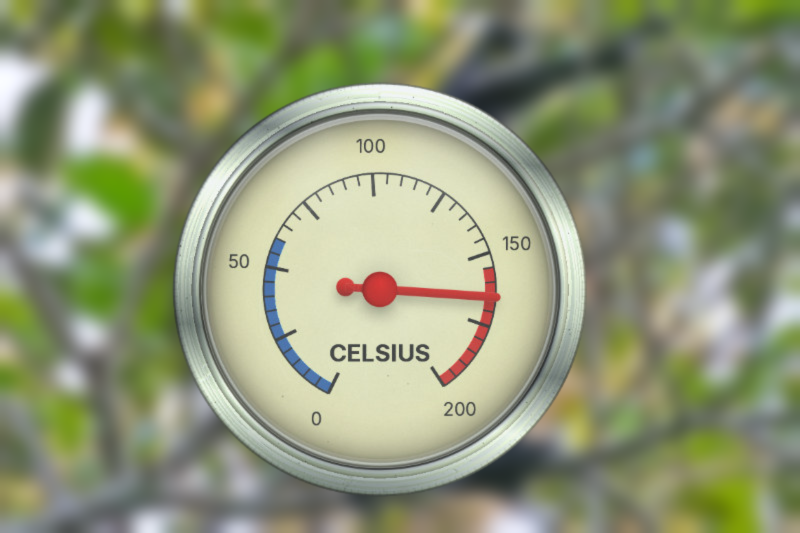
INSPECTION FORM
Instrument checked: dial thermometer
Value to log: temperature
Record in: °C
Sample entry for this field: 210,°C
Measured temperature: 165,°C
